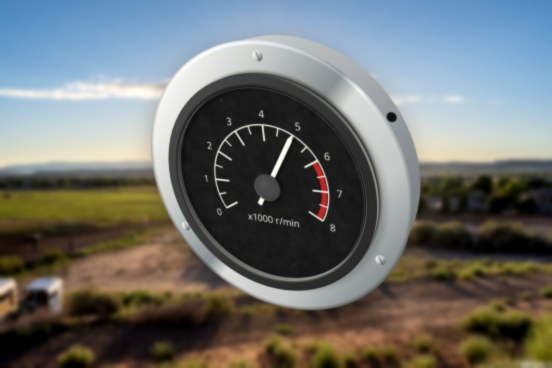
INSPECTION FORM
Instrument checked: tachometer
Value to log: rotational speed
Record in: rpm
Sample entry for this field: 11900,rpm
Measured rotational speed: 5000,rpm
